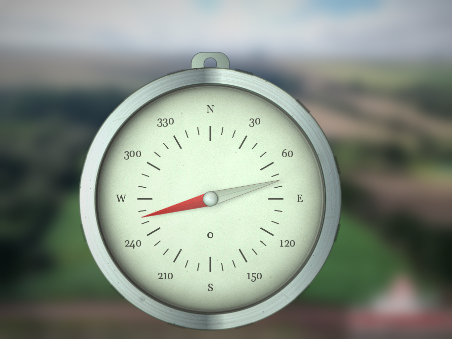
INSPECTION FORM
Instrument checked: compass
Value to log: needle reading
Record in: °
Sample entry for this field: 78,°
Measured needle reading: 255,°
